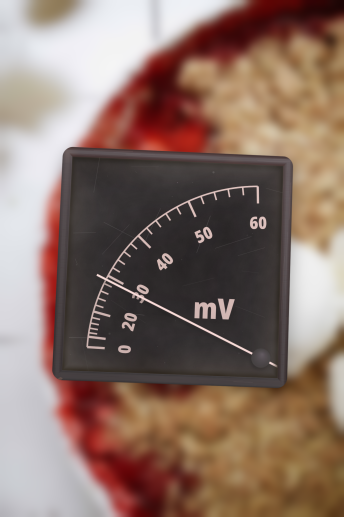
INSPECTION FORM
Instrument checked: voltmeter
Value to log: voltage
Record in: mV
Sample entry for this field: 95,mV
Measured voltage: 29,mV
